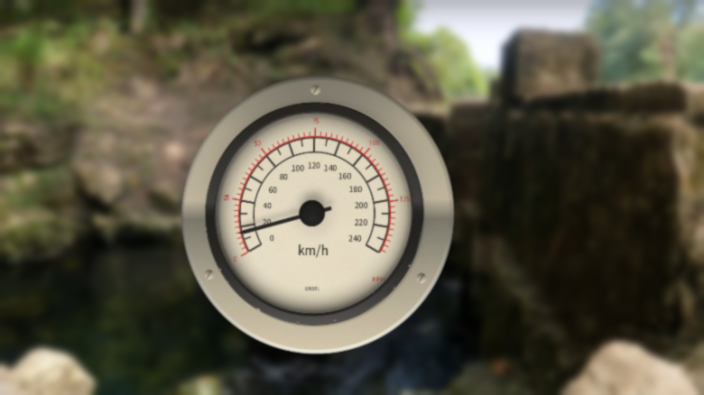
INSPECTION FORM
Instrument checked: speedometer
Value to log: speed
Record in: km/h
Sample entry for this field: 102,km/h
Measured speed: 15,km/h
